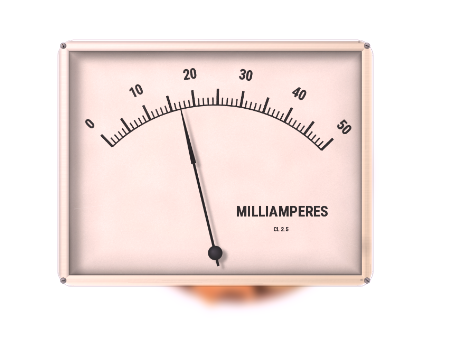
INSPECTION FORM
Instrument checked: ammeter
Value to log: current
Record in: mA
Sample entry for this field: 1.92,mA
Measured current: 17,mA
